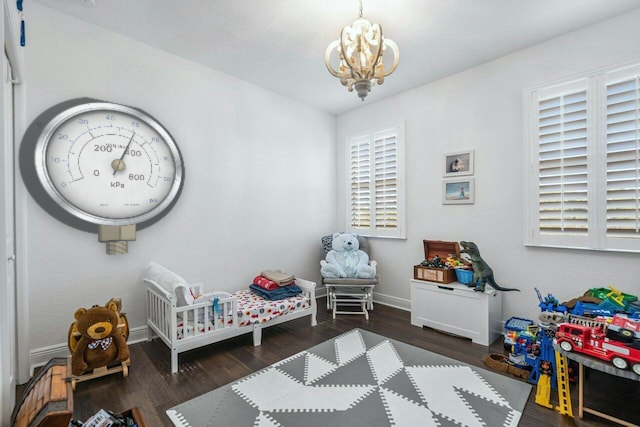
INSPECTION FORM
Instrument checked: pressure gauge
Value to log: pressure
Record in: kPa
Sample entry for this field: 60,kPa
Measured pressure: 350,kPa
